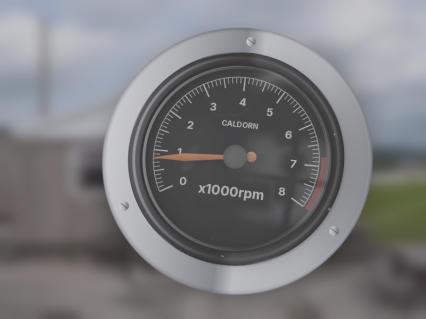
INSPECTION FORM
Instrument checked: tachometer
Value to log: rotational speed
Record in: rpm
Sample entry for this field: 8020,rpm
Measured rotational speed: 800,rpm
